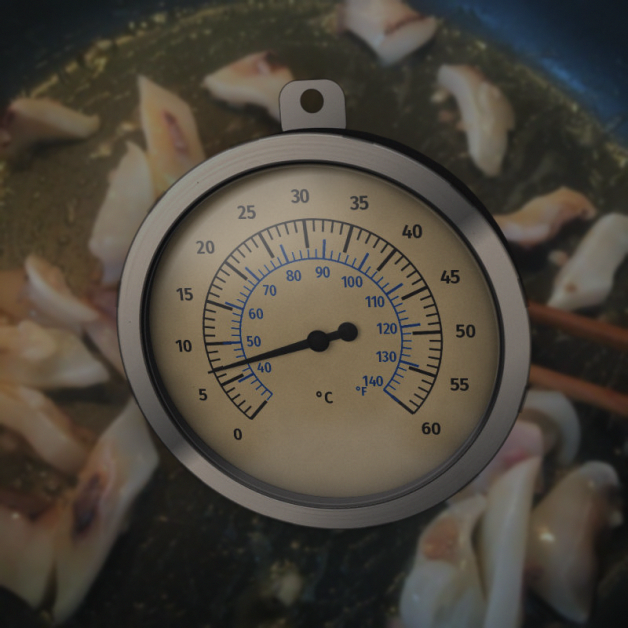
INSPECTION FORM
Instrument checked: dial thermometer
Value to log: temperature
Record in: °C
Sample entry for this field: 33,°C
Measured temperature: 7,°C
